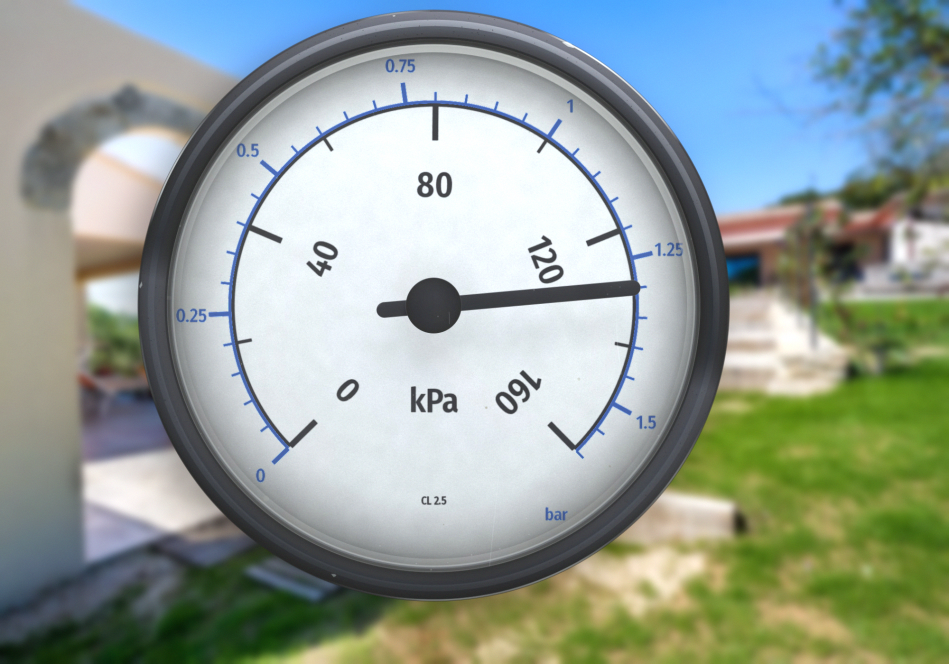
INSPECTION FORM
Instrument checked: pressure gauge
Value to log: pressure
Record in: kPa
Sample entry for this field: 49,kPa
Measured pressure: 130,kPa
